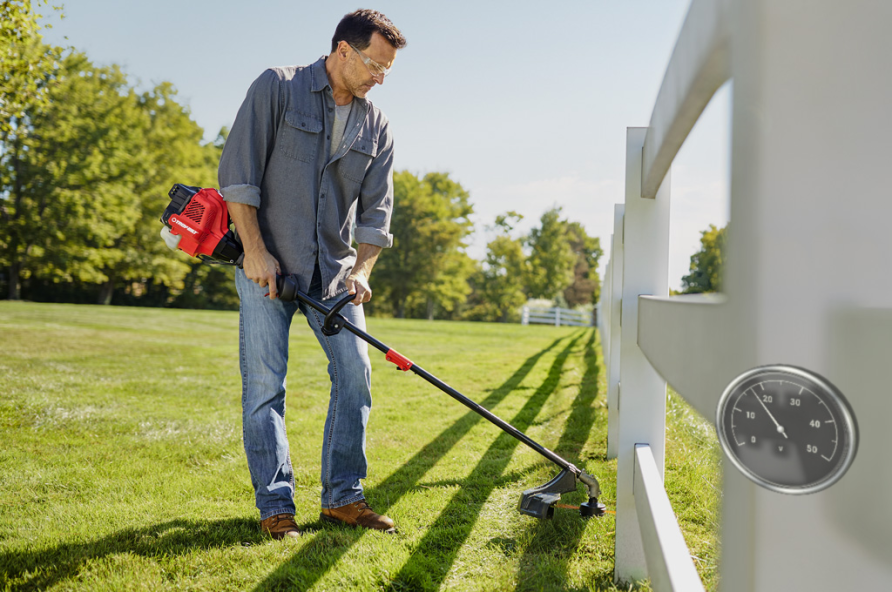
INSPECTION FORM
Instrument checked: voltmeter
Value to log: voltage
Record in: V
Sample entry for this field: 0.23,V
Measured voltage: 17.5,V
